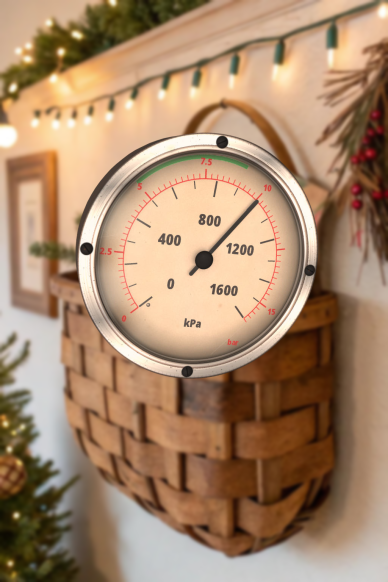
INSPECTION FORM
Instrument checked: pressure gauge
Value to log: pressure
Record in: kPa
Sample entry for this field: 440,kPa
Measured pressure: 1000,kPa
